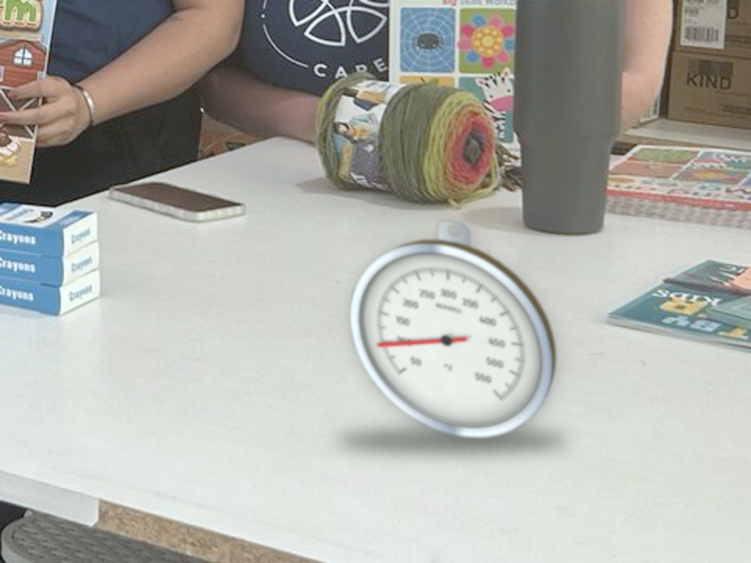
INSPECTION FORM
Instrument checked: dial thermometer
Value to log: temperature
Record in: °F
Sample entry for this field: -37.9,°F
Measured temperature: 100,°F
